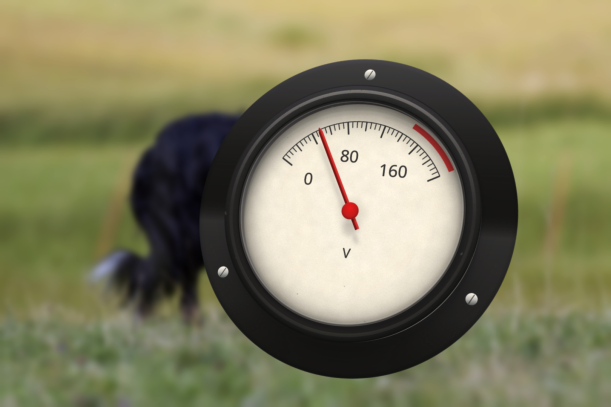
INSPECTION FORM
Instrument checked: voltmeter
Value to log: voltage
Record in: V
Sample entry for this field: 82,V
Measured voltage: 50,V
